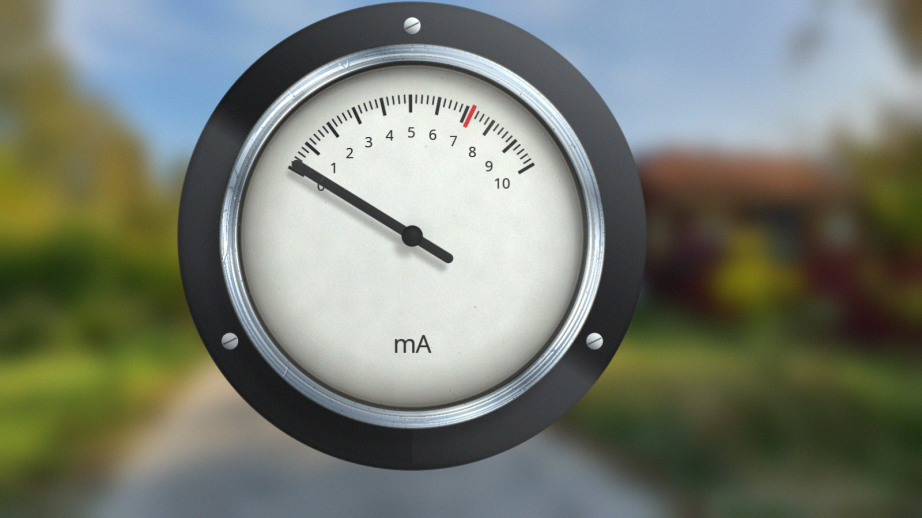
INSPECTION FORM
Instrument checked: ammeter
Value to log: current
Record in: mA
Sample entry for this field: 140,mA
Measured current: 0.2,mA
